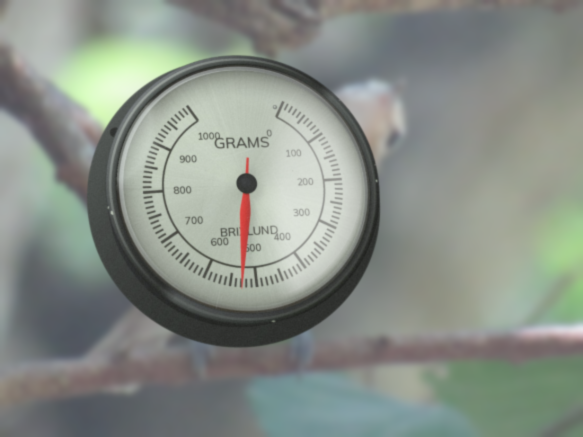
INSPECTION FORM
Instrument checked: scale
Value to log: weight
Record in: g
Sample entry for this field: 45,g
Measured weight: 530,g
